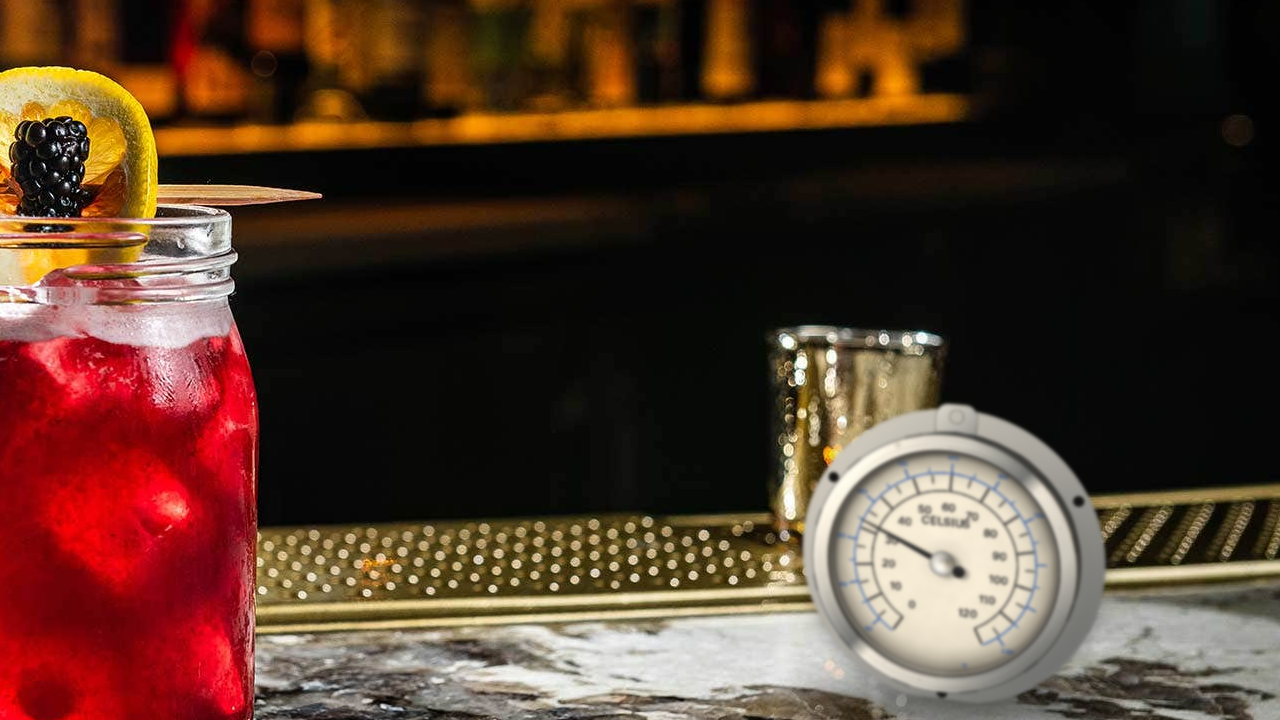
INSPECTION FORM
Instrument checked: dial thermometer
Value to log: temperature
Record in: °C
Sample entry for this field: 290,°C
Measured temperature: 32.5,°C
